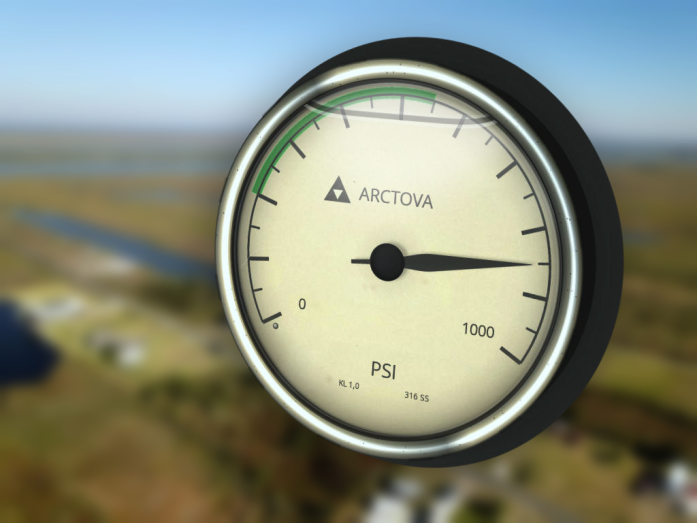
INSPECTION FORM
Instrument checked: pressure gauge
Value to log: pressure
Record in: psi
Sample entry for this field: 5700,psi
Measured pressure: 850,psi
